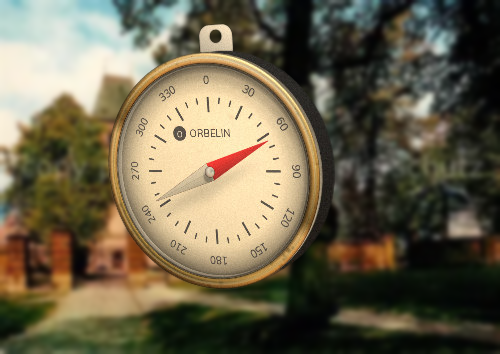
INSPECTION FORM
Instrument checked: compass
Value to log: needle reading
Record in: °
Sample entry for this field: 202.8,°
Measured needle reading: 65,°
